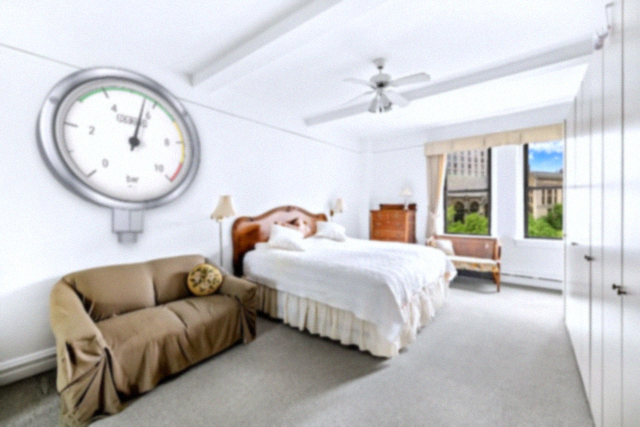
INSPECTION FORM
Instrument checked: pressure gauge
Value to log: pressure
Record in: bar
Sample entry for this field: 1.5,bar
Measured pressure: 5.5,bar
